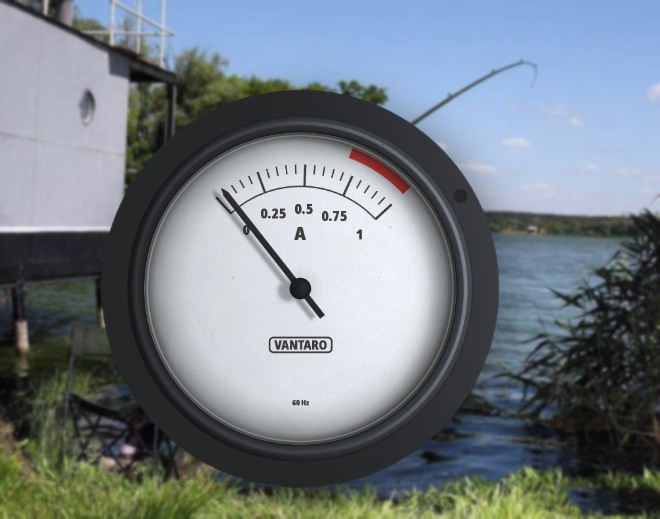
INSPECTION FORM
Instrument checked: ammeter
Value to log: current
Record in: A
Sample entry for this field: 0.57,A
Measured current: 0.05,A
